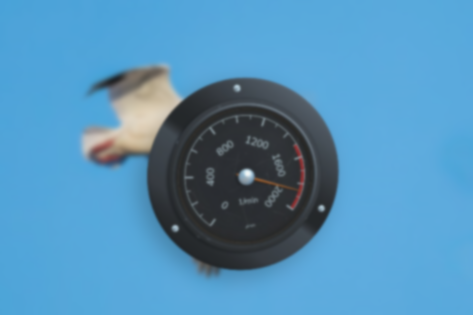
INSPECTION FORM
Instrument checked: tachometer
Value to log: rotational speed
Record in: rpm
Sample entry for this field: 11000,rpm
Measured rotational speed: 1850,rpm
